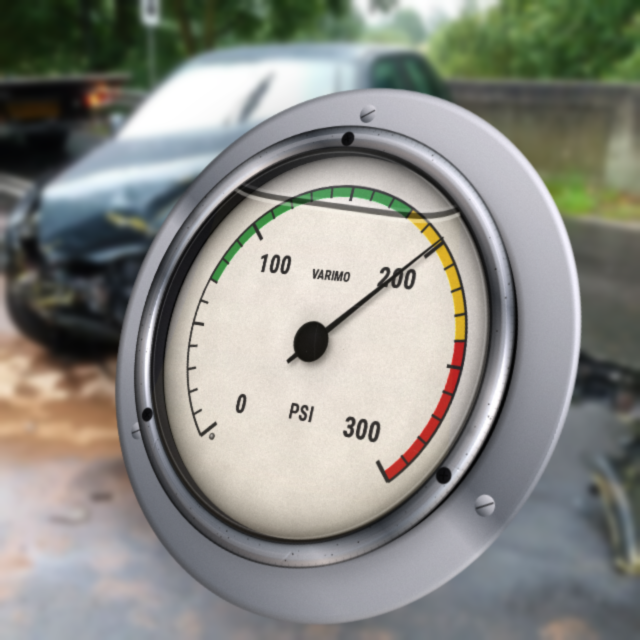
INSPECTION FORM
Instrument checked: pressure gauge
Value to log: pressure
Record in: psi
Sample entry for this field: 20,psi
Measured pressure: 200,psi
